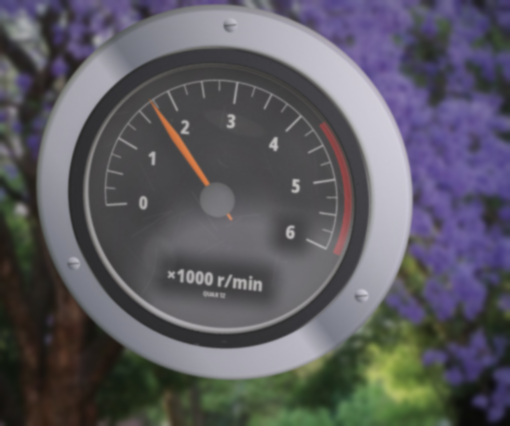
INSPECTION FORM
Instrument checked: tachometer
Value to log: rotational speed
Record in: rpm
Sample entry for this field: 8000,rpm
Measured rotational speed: 1750,rpm
